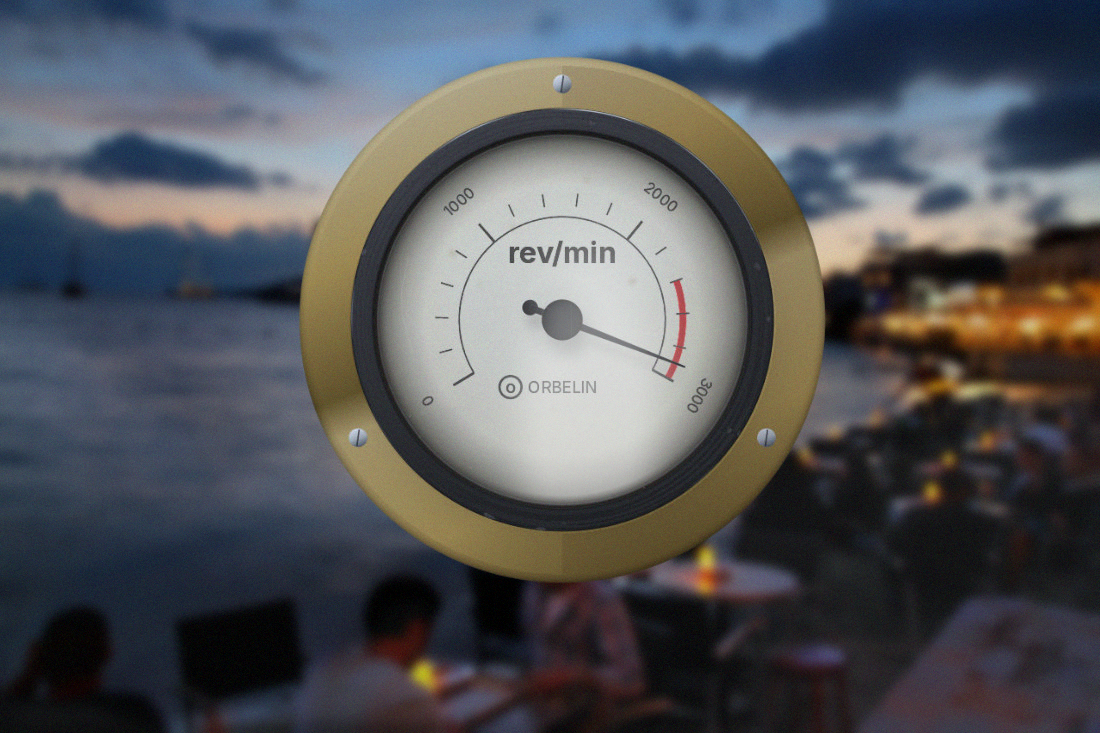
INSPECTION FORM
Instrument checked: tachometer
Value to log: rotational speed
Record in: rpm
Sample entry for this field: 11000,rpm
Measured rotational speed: 2900,rpm
